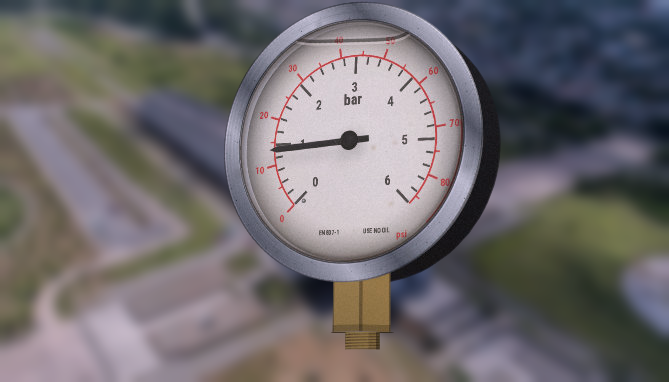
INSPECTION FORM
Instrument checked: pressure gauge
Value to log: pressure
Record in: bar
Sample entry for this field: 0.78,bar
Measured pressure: 0.9,bar
